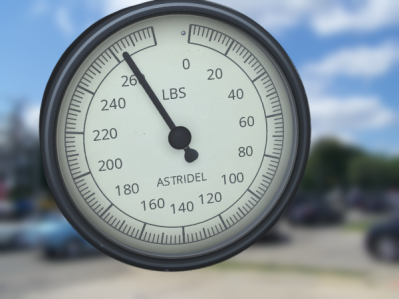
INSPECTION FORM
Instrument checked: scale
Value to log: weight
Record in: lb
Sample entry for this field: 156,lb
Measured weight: 264,lb
